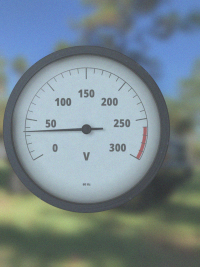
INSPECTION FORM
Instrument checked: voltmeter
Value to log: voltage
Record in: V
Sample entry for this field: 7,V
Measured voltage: 35,V
